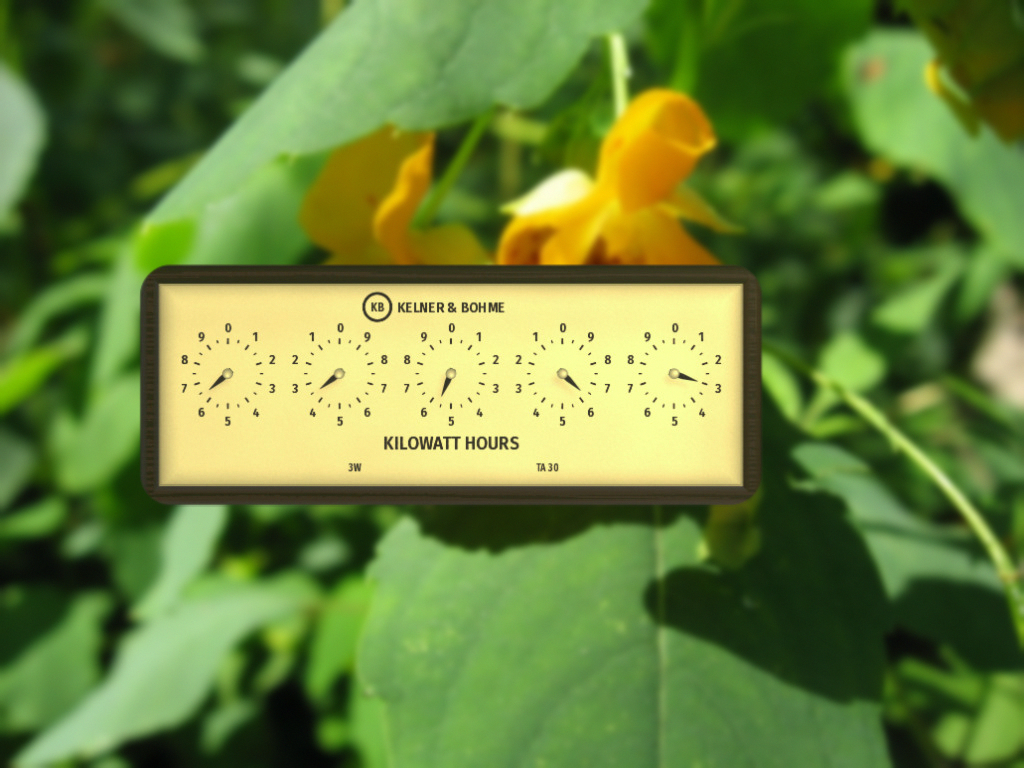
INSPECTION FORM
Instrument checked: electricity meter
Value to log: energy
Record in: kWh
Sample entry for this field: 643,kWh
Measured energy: 63563,kWh
